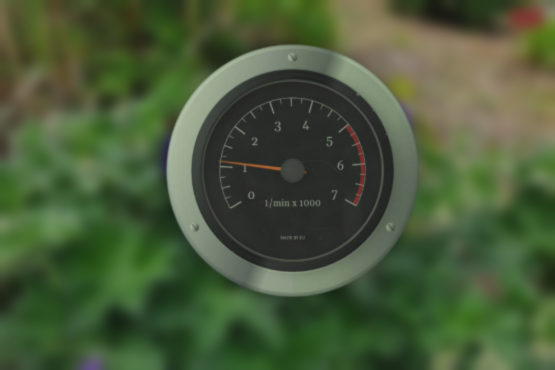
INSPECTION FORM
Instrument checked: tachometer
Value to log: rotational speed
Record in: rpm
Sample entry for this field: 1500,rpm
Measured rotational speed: 1125,rpm
